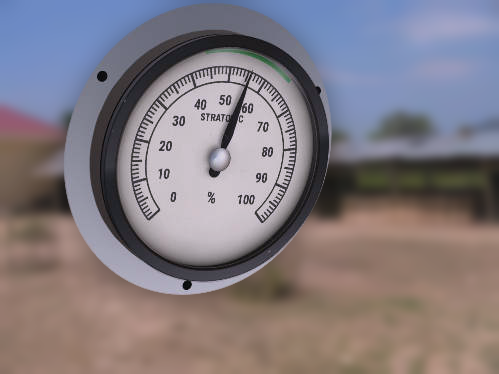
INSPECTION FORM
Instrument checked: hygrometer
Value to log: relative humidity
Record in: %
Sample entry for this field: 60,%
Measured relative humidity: 55,%
